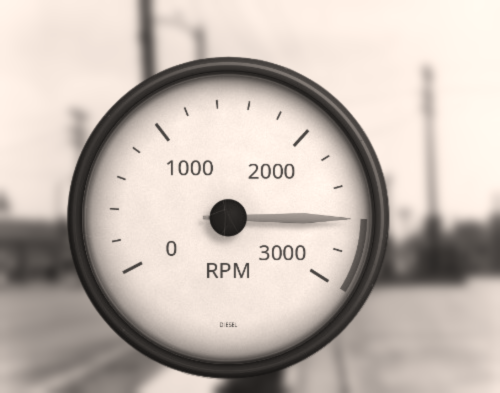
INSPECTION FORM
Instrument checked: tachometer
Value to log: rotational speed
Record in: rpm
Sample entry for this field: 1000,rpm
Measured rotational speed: 2600,rpm
